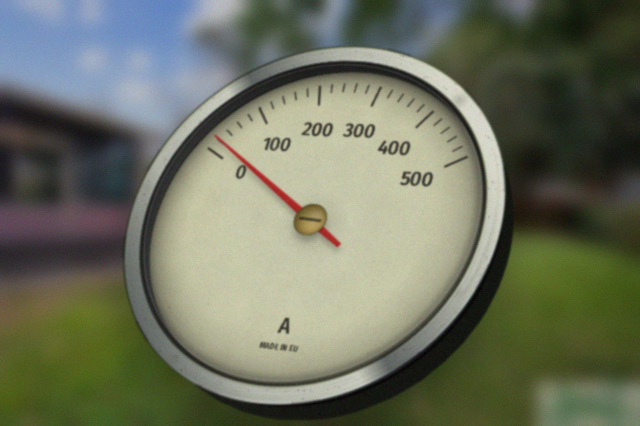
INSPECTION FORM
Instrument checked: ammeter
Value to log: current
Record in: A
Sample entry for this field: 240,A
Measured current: 20,A
